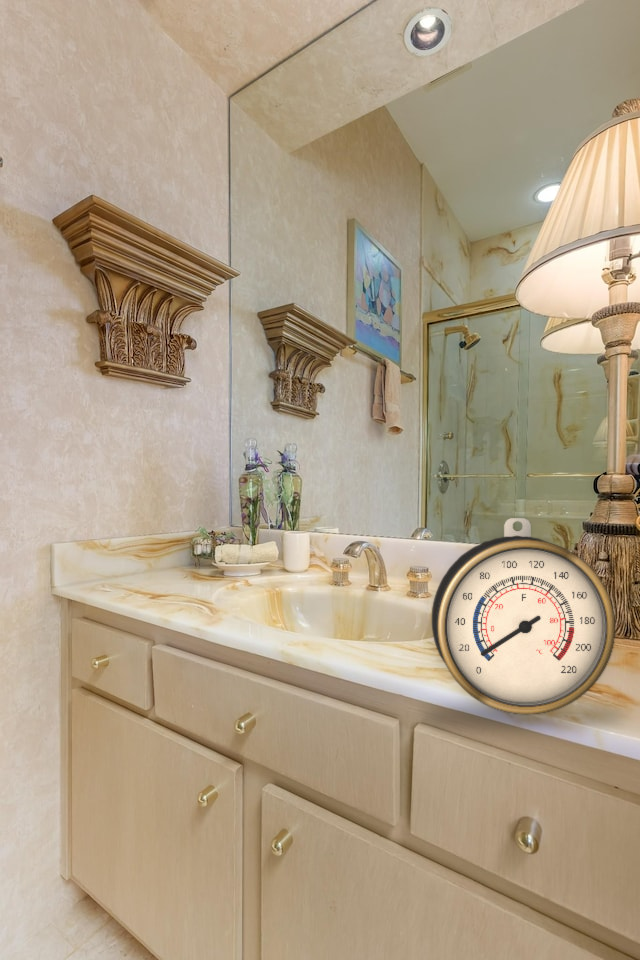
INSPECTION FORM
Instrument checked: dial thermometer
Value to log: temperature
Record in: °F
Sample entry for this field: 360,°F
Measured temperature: 10,°F
